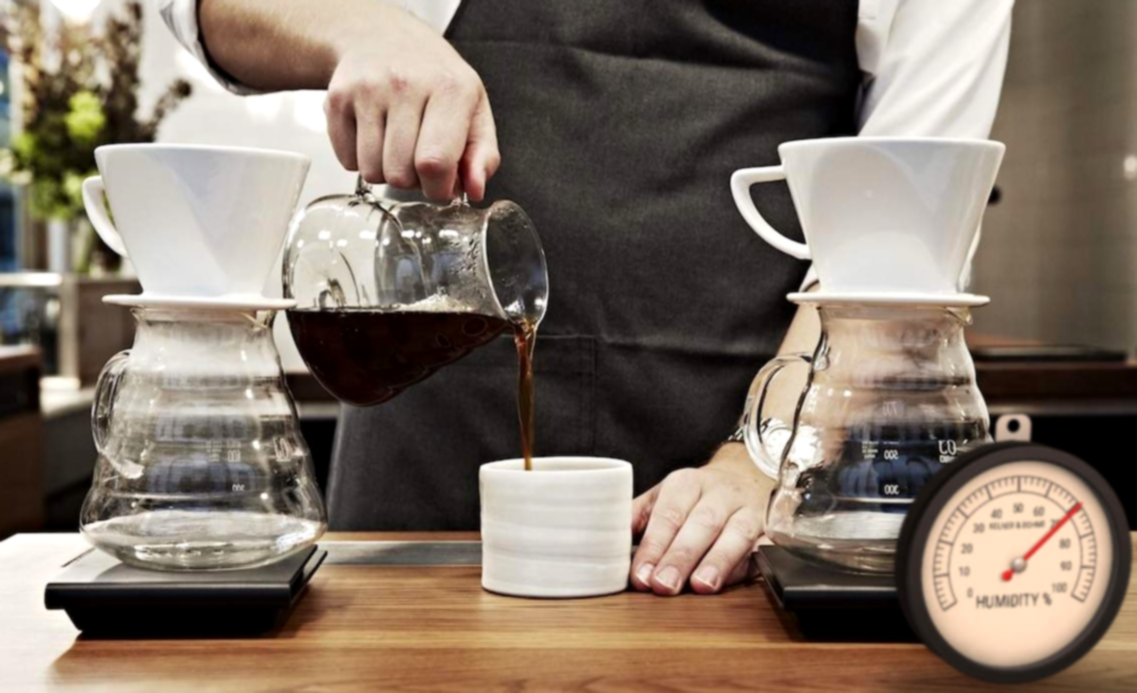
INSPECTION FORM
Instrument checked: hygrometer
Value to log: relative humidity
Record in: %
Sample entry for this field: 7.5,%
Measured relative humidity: 70,%
